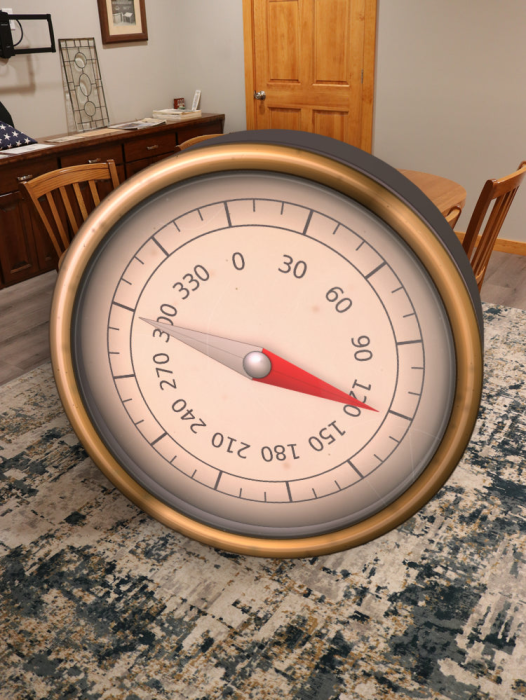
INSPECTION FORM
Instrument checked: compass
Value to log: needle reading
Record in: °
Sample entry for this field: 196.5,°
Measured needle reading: 120,°
